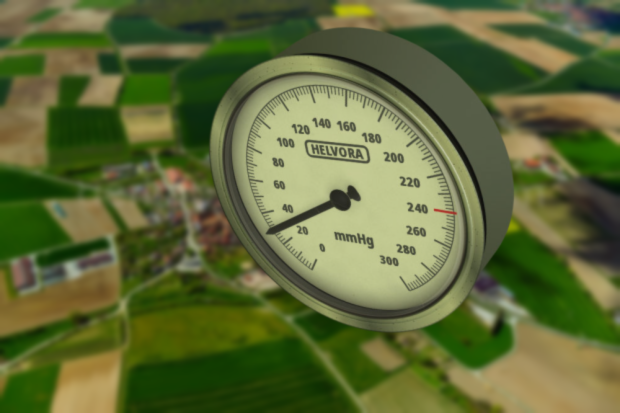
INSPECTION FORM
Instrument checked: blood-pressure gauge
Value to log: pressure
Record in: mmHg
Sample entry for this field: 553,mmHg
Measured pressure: 30,mmHg
